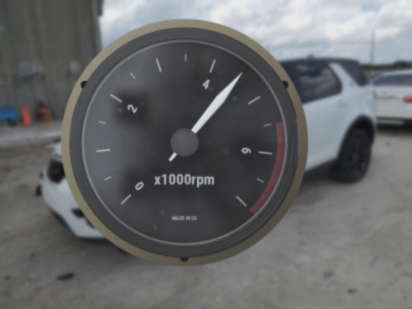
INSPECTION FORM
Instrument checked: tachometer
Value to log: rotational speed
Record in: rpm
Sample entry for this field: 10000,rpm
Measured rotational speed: 4500,rpm
